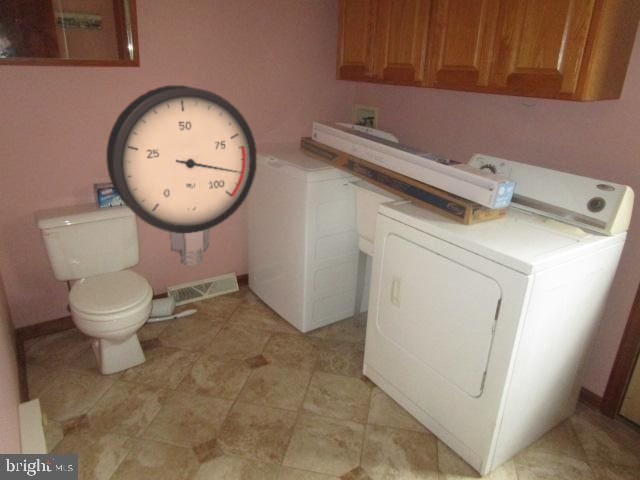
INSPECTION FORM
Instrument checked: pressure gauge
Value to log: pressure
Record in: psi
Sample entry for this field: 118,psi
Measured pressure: 90,psi
